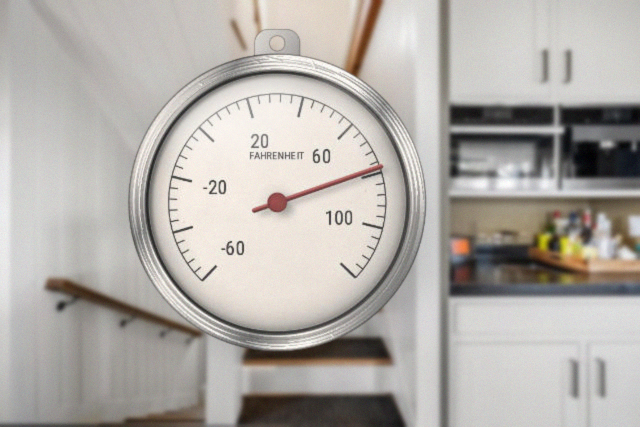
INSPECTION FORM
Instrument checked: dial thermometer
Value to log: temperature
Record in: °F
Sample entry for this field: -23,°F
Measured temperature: 78,°F
